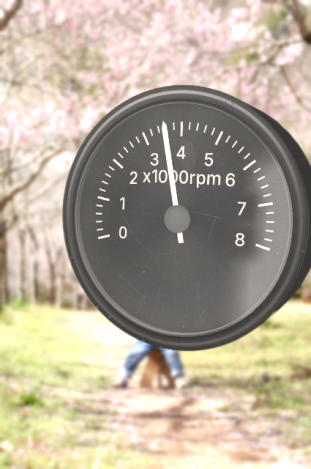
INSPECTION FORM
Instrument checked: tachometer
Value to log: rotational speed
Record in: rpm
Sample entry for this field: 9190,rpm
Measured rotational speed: 3600,rpm
